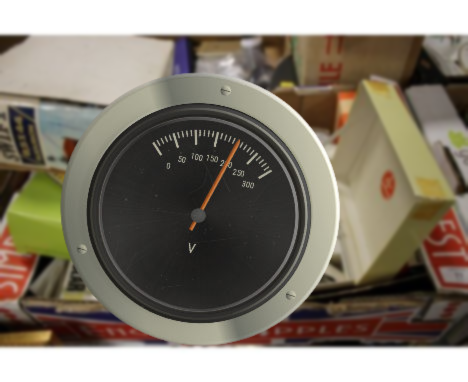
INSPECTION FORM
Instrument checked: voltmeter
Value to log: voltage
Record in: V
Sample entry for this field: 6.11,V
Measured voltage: 200,V
